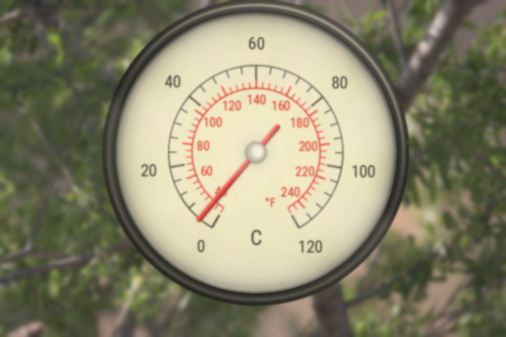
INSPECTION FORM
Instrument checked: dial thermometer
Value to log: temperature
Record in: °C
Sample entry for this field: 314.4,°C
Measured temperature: 4,°C
